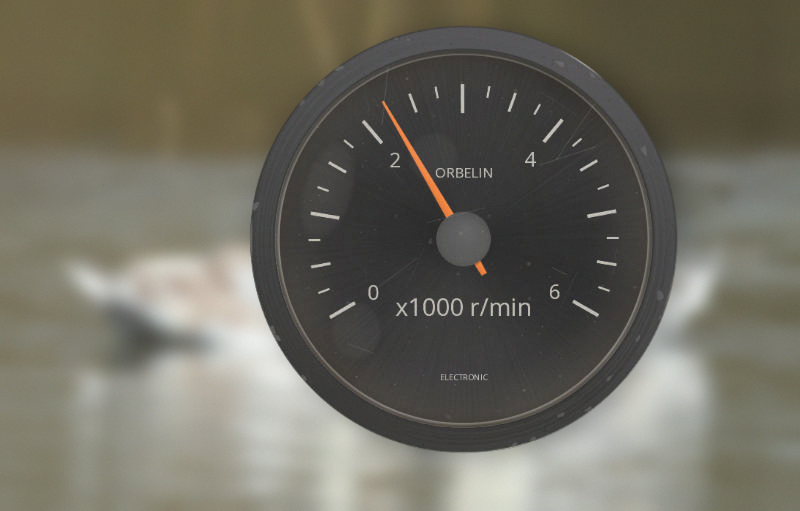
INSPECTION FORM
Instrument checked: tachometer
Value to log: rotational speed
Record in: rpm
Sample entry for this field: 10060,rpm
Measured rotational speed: 2250,rpm
